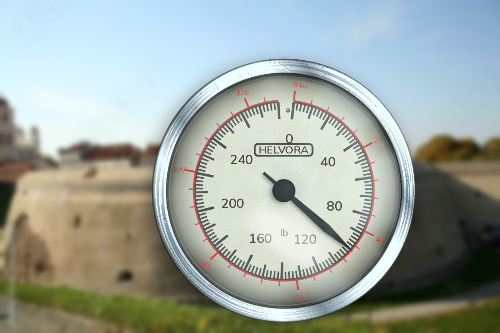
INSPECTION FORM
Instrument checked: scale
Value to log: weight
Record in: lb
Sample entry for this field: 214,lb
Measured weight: 100,lb
